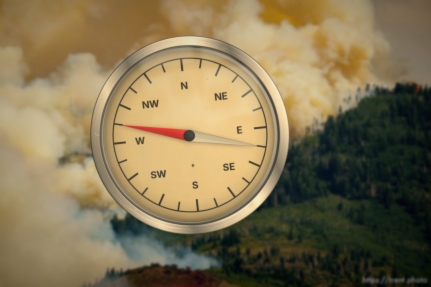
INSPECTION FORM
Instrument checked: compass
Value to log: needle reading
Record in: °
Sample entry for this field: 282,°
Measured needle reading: 285,°
